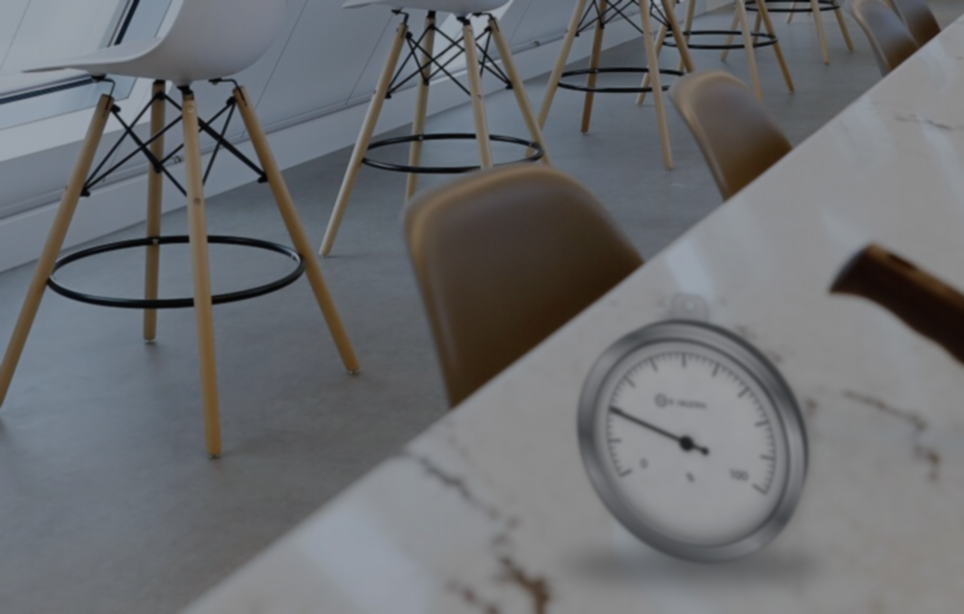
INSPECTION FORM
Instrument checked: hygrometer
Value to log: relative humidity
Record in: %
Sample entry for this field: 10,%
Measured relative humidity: 20,%
